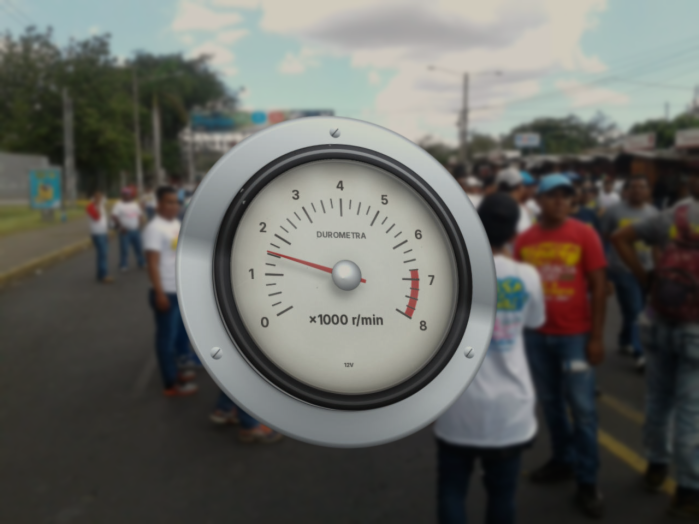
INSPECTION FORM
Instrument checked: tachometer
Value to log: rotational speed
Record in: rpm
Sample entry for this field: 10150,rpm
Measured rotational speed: 1500,rpm
